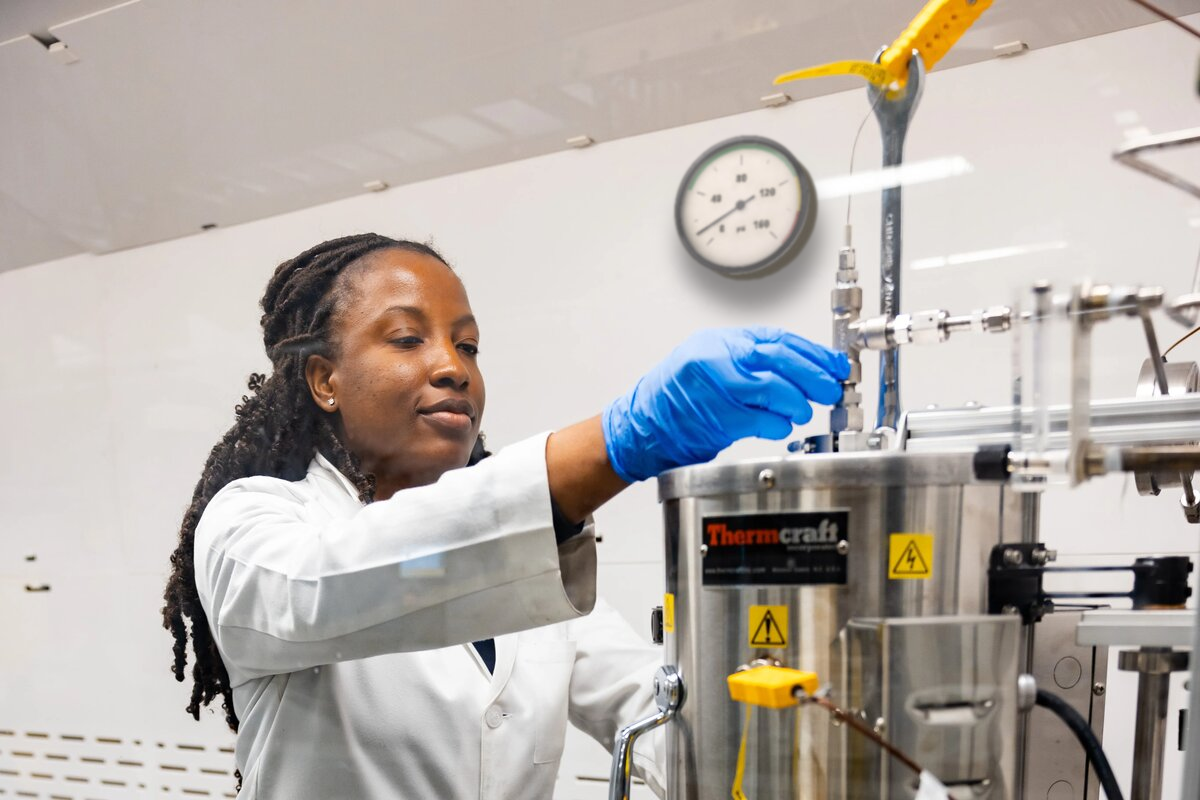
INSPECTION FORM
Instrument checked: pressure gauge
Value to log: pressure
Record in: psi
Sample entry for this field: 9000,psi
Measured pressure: 10,psi
